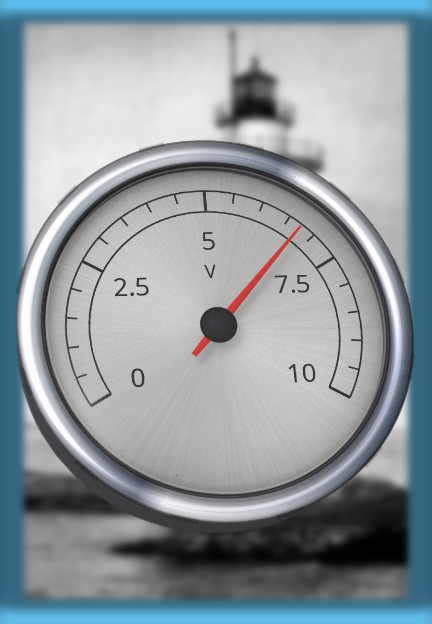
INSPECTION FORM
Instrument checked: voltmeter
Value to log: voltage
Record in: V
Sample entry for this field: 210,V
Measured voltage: 6.75,V
